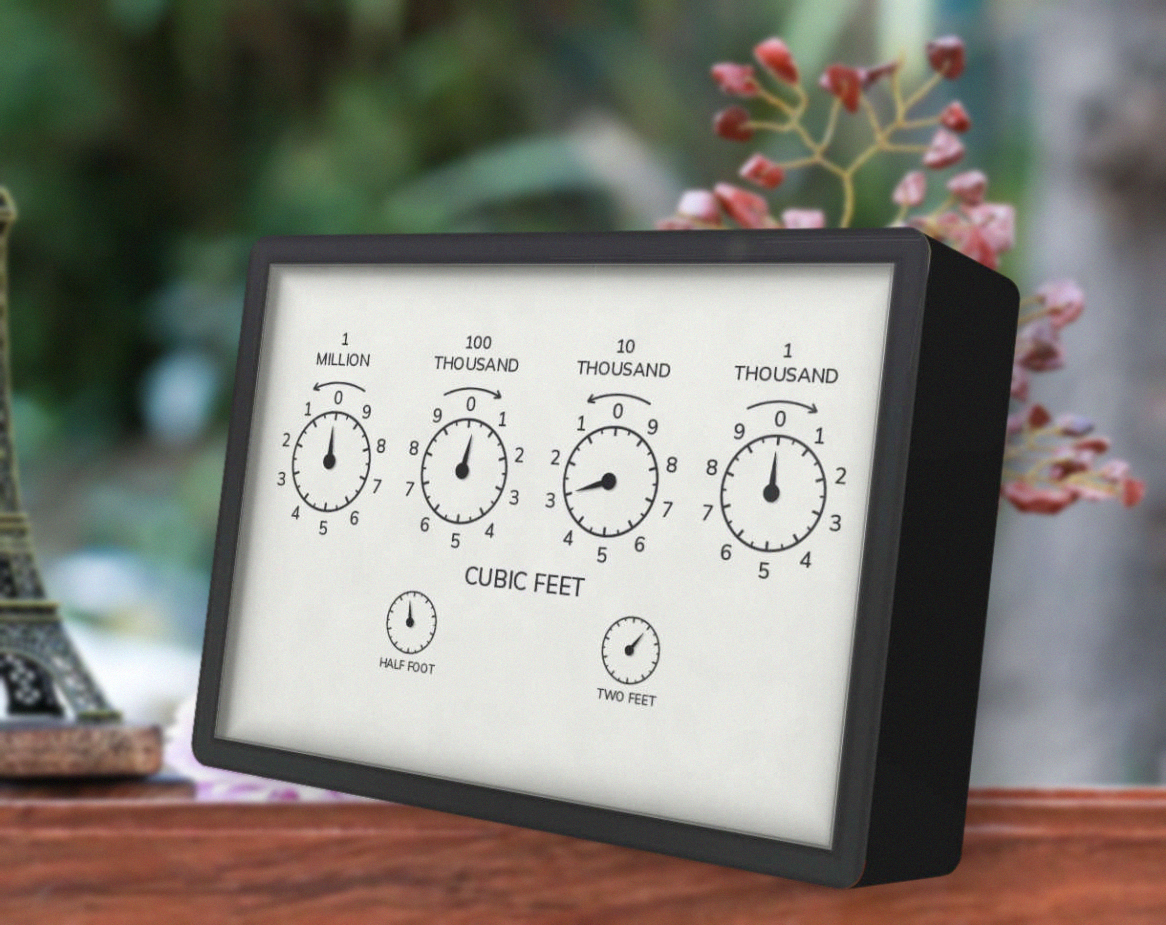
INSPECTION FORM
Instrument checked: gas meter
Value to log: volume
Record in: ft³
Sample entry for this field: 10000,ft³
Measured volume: 3000,ft³
